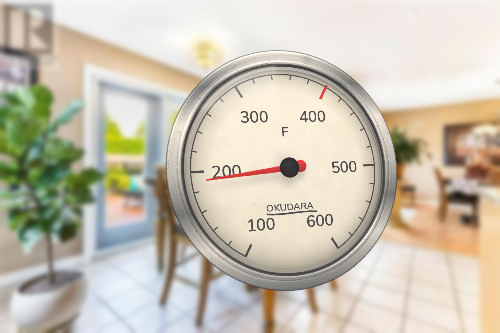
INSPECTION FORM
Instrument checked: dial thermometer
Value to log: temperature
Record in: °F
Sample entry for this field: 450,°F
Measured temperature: 190,°F
